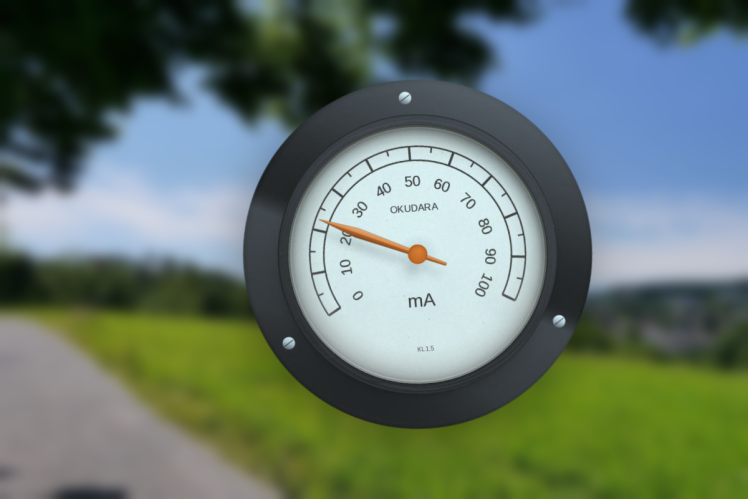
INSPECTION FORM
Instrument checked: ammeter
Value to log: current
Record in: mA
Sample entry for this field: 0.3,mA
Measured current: 22.5,mA
